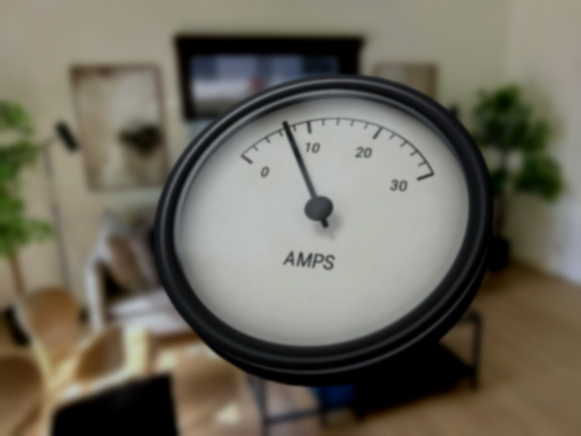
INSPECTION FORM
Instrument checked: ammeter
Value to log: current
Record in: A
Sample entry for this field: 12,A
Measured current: 7,A
